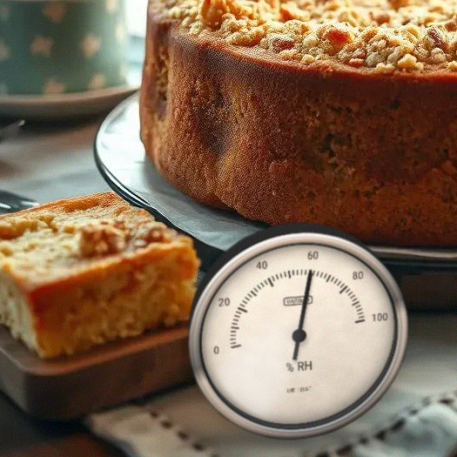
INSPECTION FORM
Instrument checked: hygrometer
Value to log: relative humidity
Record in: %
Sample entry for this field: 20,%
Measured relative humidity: 60,%
